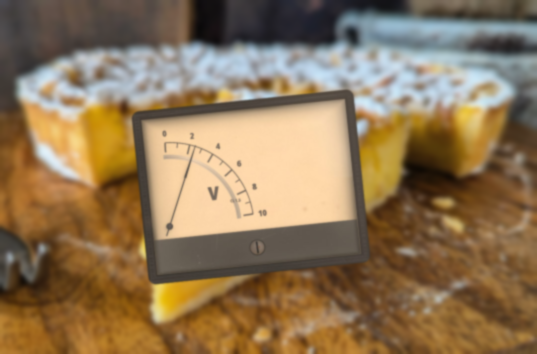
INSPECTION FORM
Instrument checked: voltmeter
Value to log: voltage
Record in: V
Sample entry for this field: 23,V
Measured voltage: 2.5,V
